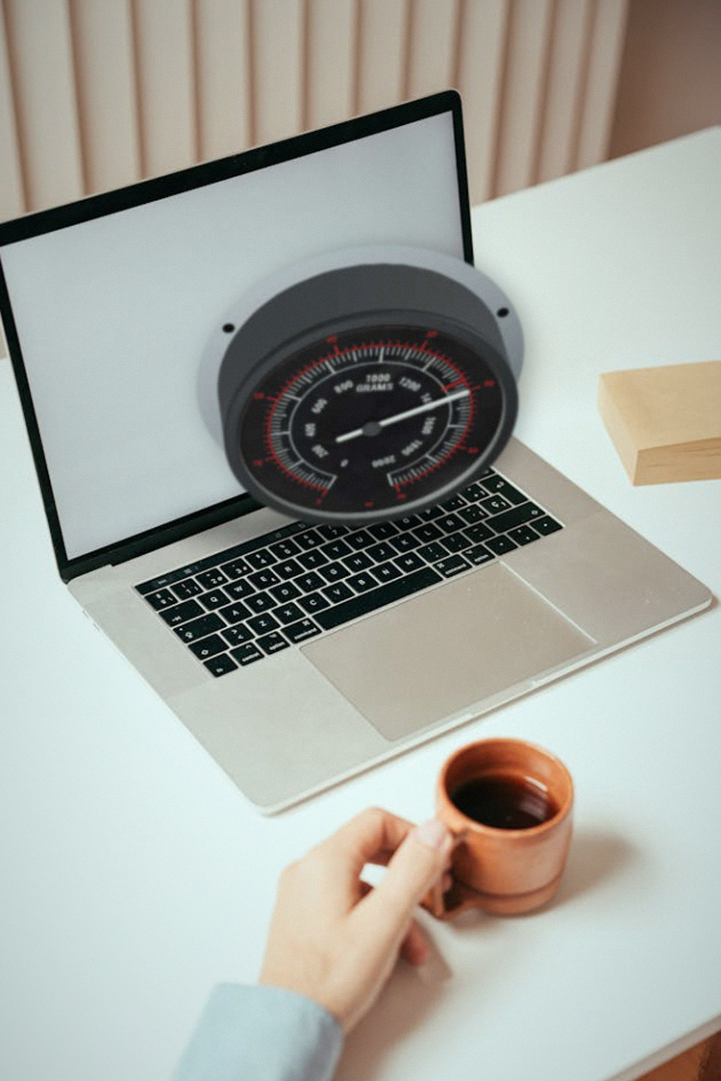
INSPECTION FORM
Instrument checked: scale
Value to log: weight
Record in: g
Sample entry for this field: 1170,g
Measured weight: 1400,g
